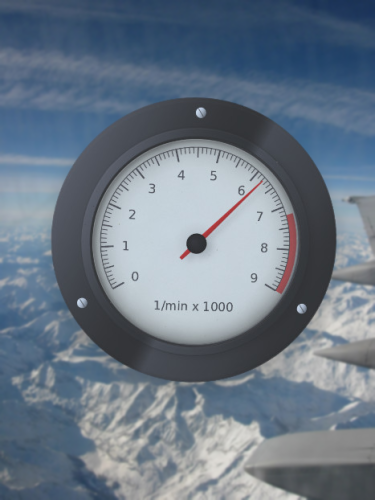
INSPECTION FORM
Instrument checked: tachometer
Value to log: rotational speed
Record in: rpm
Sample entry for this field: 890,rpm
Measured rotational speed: 6200,rpm
